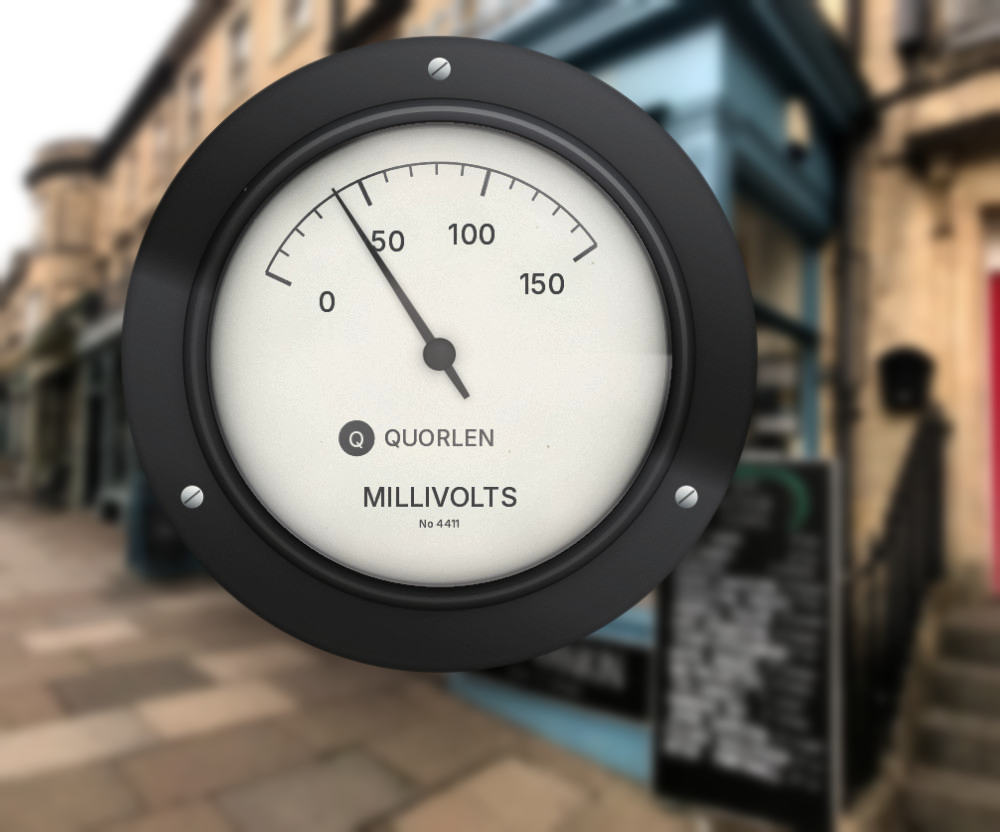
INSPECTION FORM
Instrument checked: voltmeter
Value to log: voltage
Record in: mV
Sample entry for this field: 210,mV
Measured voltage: 40,mV
